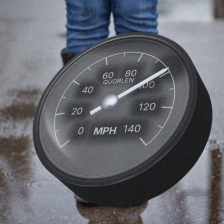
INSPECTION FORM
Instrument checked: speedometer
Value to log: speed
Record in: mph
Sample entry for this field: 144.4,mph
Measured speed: 100,mph
